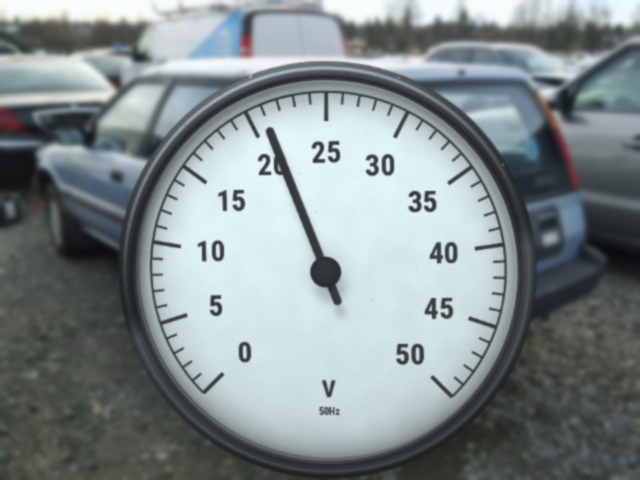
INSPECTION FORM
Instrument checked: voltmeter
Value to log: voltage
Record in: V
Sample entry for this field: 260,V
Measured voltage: 21,V
